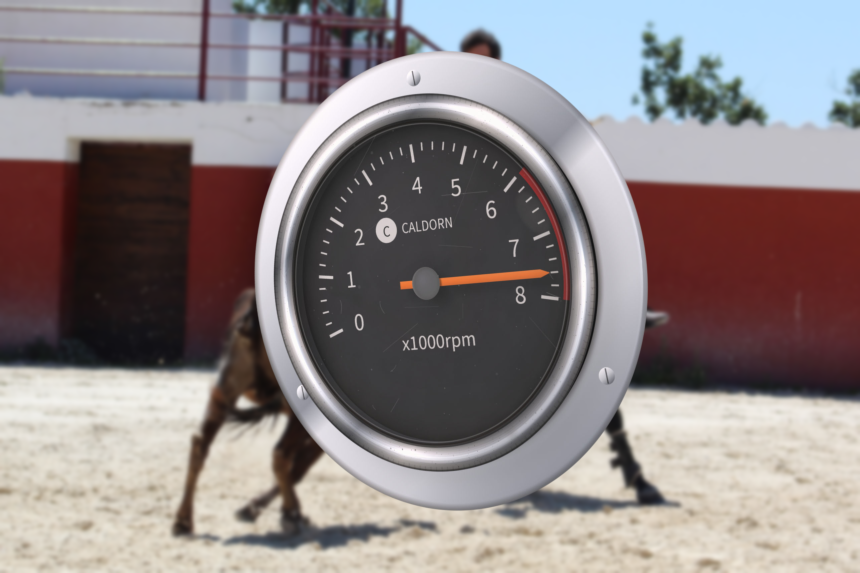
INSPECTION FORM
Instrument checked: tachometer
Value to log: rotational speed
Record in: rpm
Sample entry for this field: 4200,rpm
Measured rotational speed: 7600,rpm
